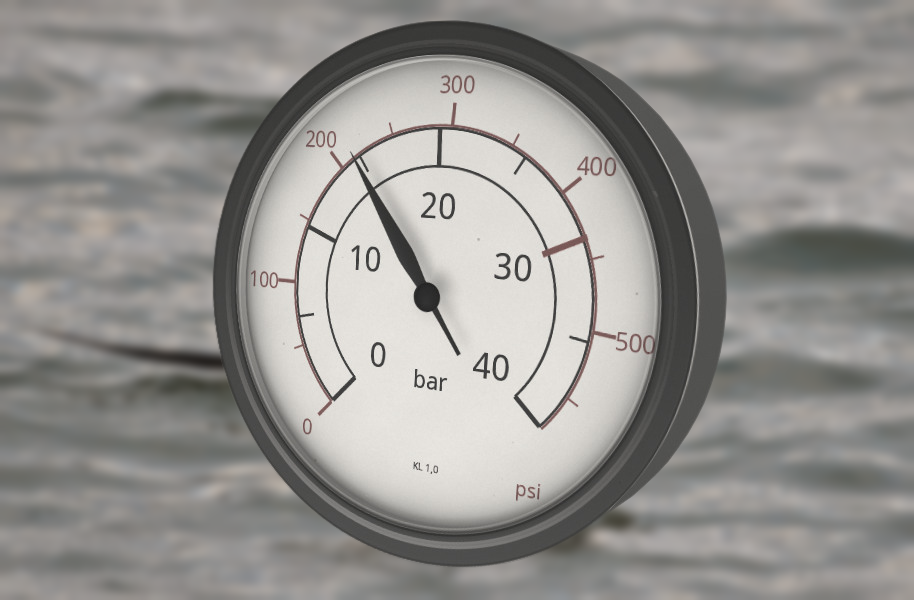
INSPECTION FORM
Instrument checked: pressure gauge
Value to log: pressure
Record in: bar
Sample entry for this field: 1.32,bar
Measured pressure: 15,bar
